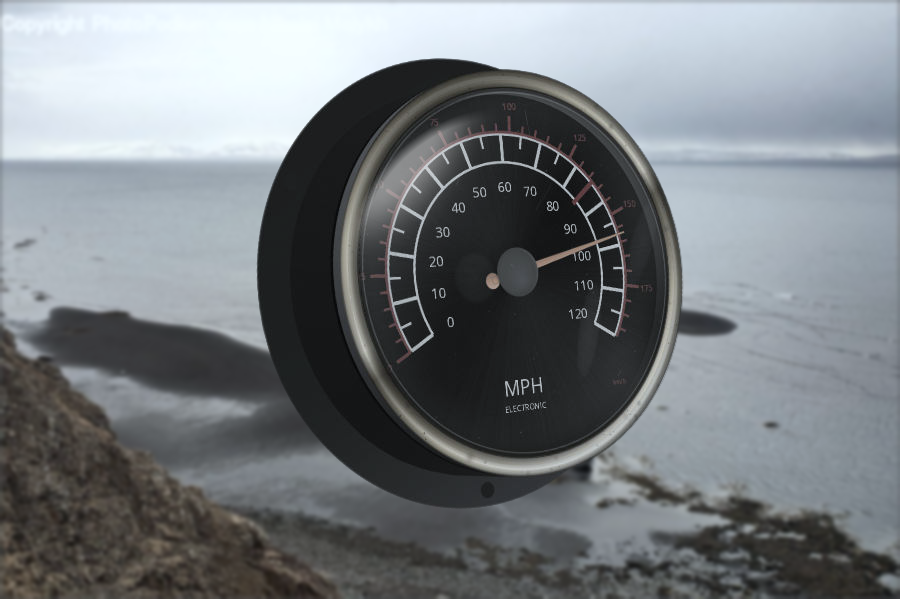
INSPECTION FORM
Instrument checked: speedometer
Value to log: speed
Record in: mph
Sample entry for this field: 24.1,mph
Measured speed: 97.5,mph
